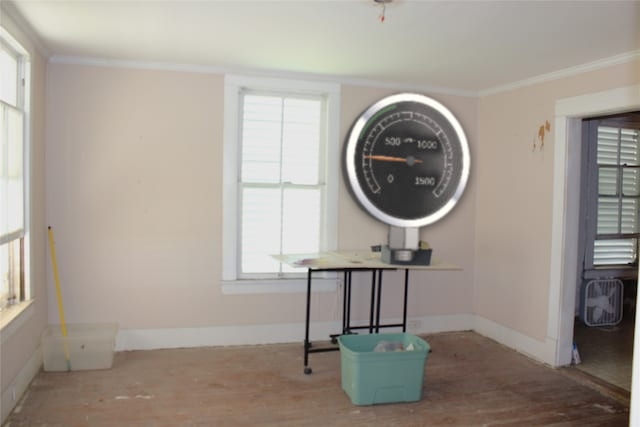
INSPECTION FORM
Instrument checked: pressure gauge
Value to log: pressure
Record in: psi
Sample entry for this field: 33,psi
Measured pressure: 250,psi
